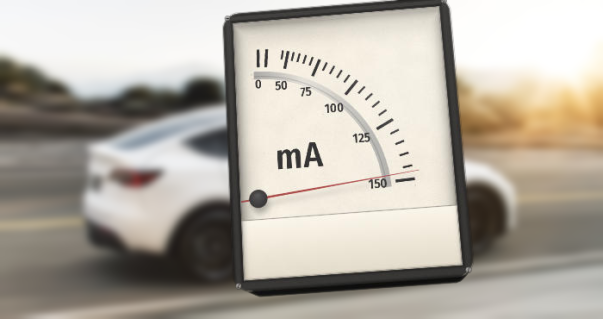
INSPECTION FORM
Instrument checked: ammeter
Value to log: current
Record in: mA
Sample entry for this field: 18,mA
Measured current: 147.5,mA
